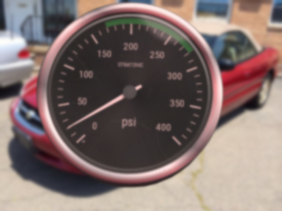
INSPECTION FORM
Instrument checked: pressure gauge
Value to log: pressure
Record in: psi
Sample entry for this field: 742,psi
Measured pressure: 20,psi
